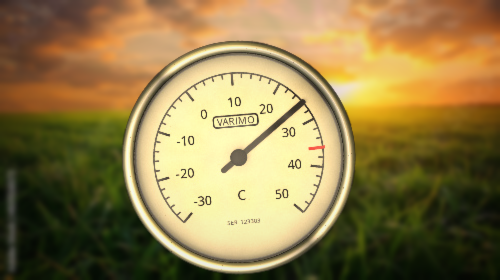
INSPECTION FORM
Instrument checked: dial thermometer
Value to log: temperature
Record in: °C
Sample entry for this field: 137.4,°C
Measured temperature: 26,°C
